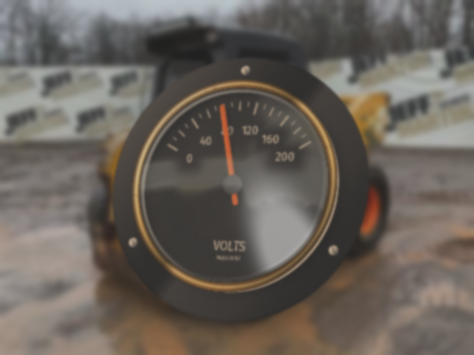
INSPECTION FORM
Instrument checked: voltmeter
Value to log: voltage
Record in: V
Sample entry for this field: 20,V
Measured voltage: 80,V
